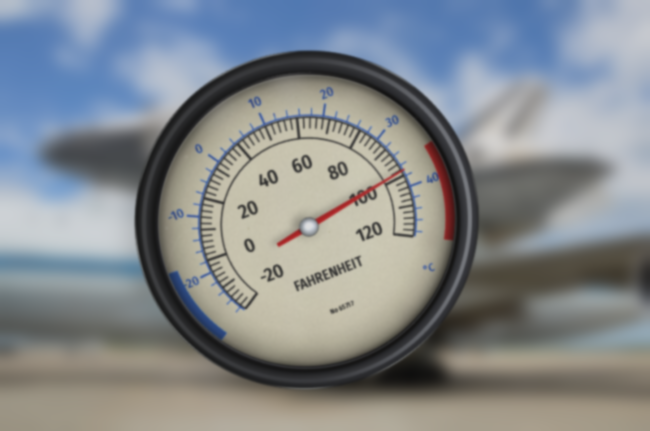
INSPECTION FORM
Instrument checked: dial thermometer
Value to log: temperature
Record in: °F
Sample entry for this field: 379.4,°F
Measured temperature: 98,°F
